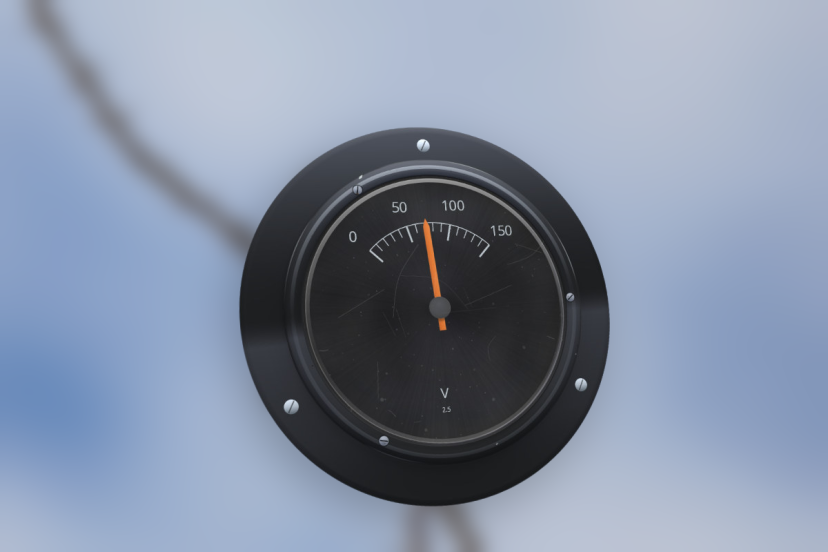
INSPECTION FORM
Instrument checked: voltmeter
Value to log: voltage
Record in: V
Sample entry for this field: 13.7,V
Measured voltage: 70,V
